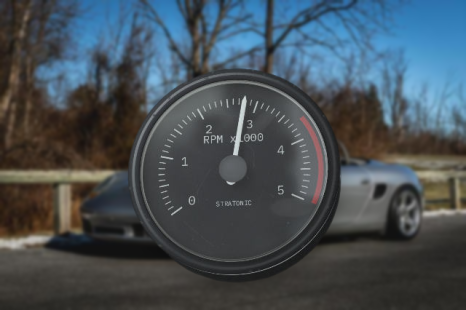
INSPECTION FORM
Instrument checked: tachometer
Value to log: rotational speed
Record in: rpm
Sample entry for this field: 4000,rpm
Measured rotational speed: 2800,rpm
